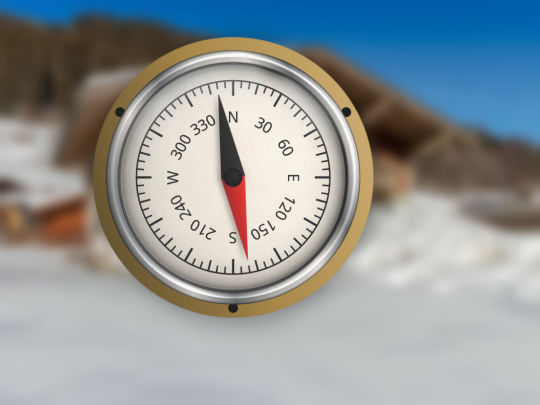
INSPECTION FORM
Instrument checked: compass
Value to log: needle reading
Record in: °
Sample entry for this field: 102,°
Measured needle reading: 170,°
